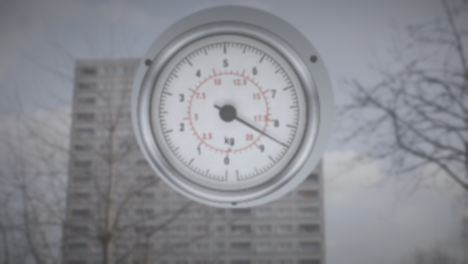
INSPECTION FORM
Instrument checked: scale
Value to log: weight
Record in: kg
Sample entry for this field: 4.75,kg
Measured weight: 8.5,kg
